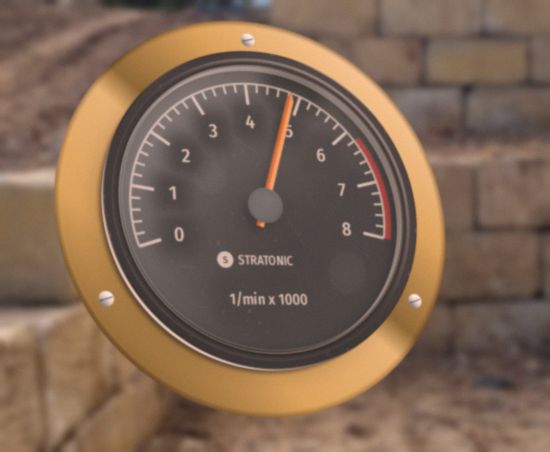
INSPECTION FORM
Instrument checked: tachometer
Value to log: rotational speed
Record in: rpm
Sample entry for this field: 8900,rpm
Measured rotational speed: 4800,rpm
